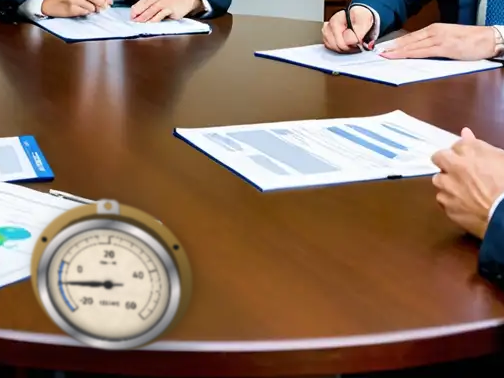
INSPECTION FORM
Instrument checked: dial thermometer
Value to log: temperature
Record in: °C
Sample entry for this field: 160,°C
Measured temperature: -8,°C
